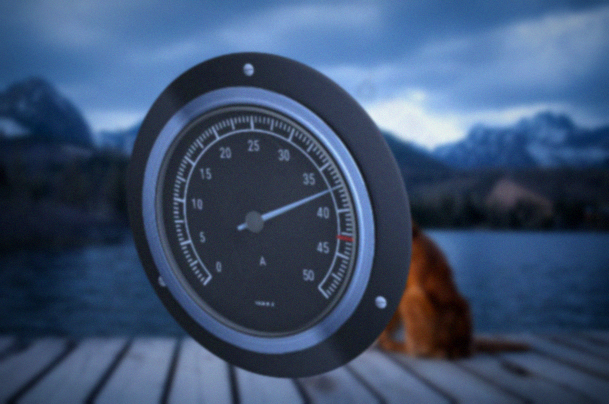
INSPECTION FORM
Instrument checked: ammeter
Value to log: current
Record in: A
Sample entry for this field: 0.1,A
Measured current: 37.5,A
